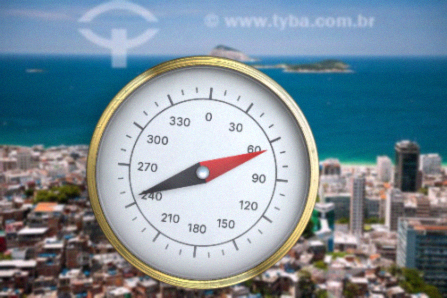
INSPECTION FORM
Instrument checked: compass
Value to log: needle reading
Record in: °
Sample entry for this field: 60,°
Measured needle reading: 65,°
